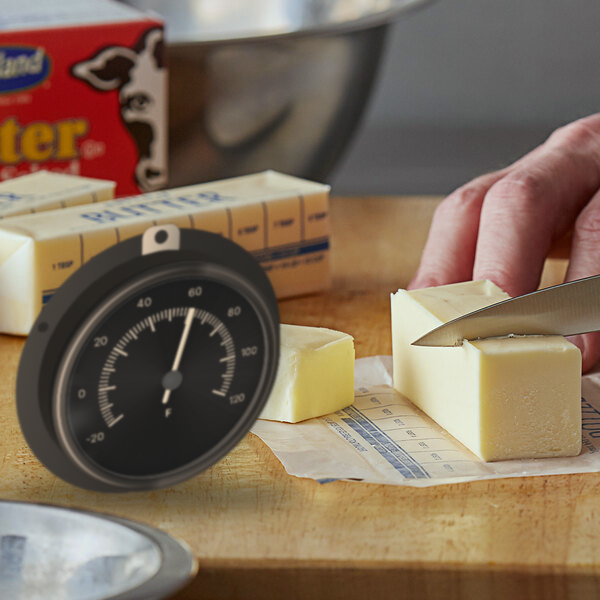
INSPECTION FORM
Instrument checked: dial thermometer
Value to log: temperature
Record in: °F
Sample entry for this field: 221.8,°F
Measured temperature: 60,°F
